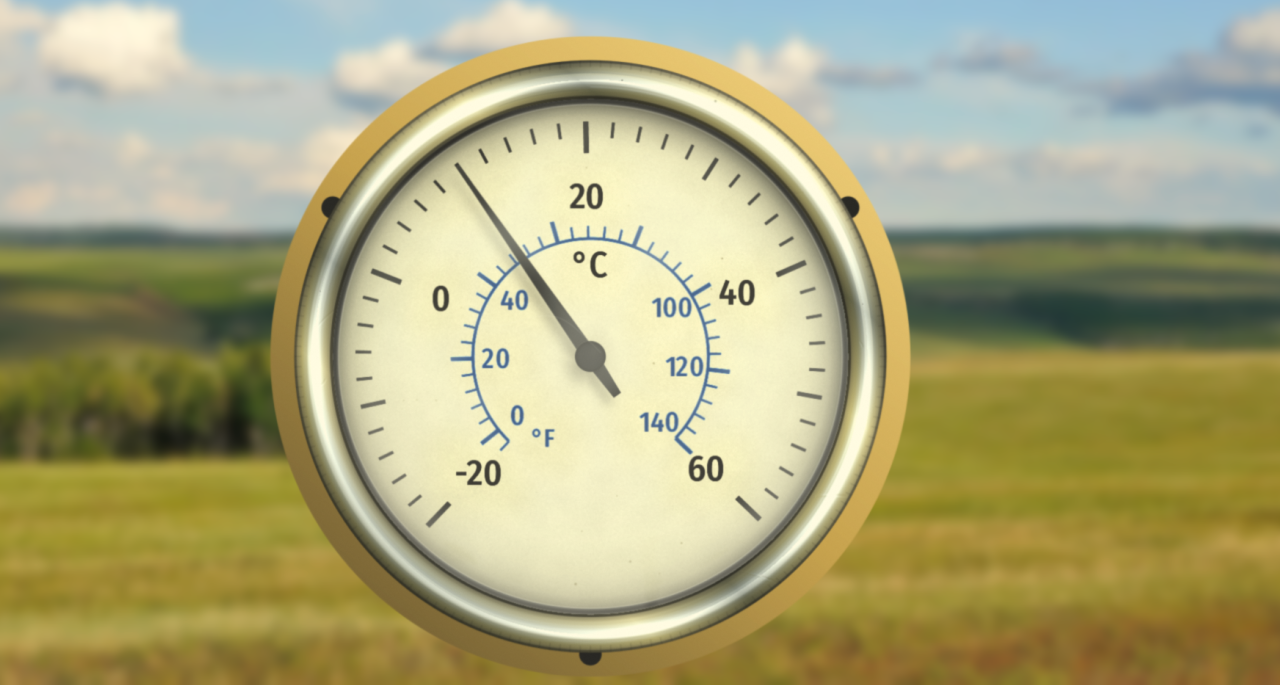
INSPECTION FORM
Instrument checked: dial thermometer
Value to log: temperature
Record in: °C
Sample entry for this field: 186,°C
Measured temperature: 10,°C
